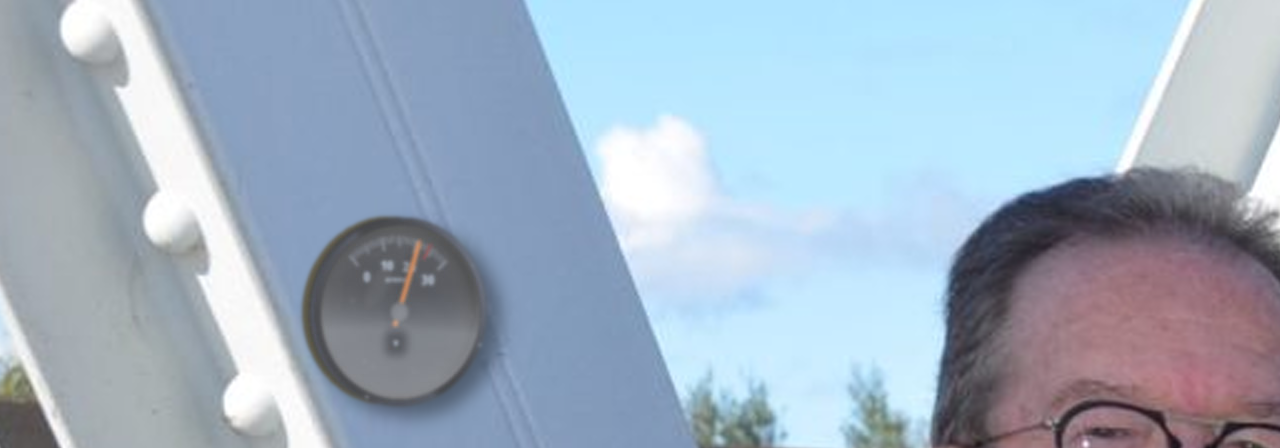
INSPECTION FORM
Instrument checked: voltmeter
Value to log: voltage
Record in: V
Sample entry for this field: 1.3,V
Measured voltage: 20,V
